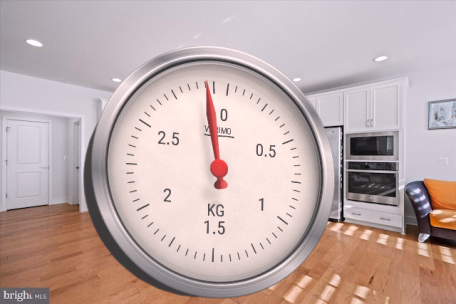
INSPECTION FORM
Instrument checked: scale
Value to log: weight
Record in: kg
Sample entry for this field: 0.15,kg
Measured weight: 2.95,kg
